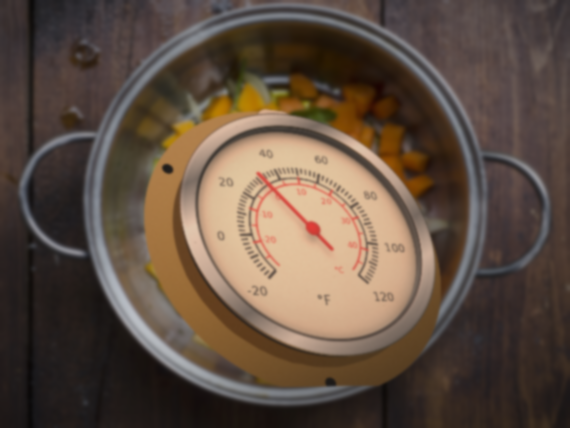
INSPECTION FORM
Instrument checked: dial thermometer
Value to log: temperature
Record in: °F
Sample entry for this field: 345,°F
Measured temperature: 30,°F
